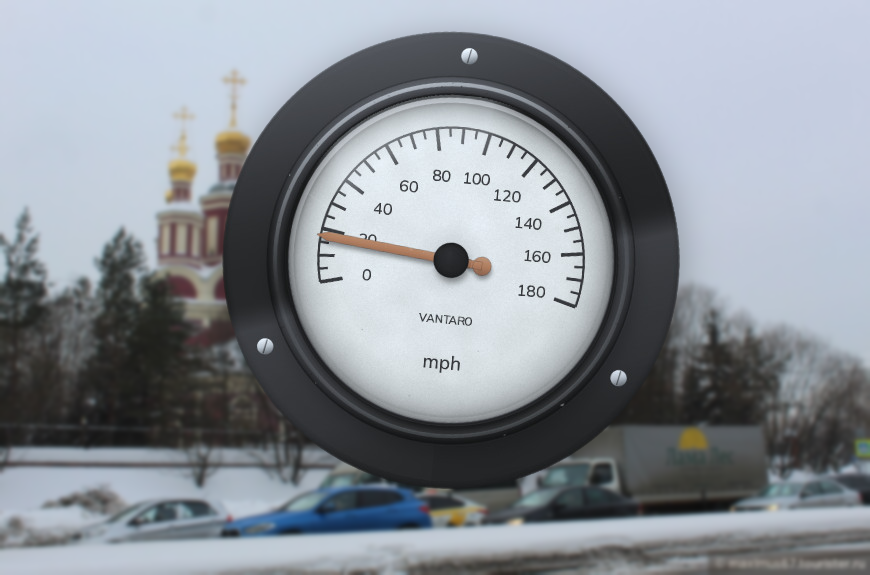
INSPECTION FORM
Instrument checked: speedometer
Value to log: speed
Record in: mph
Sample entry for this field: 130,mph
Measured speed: 17.5,mph
